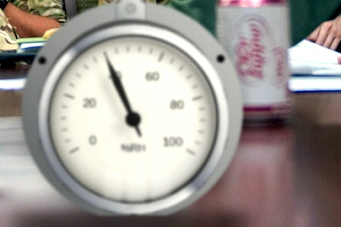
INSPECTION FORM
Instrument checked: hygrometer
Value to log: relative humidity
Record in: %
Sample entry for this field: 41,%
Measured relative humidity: 40,%
